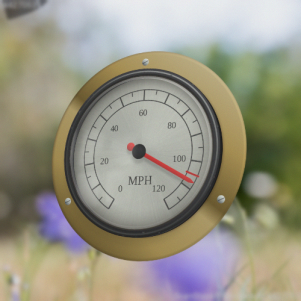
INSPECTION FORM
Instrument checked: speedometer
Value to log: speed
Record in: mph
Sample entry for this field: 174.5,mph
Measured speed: 107.5,mph
